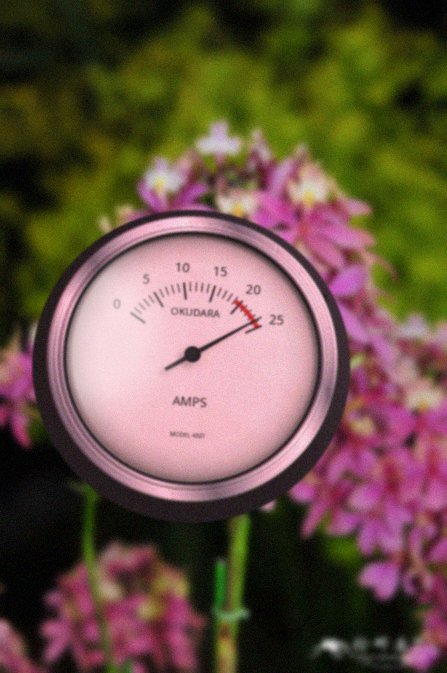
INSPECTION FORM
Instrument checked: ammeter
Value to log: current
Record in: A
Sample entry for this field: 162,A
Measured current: 24,A
